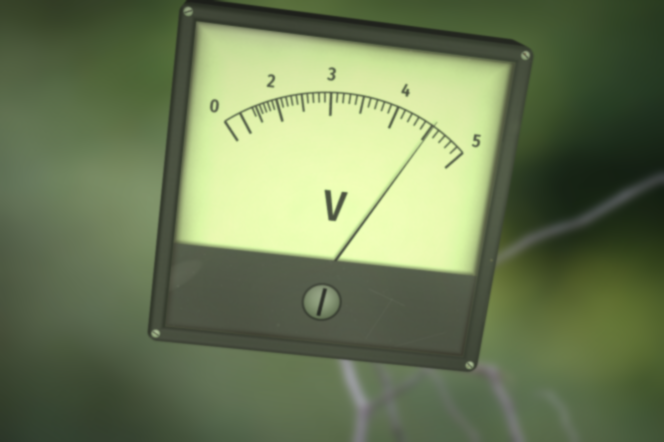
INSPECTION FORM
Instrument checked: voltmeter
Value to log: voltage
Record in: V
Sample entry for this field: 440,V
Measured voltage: 4.5,V
